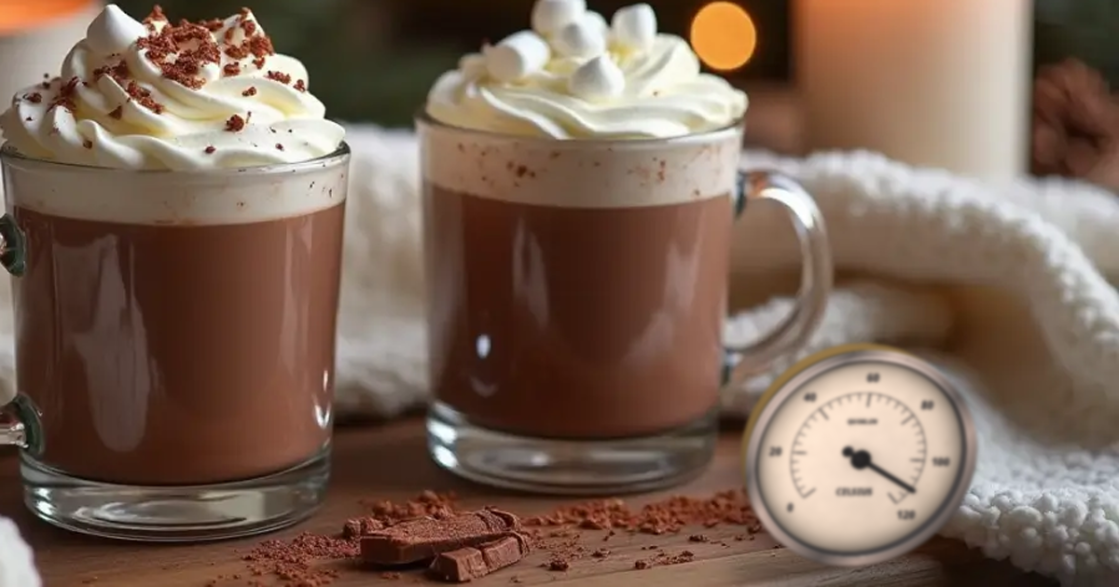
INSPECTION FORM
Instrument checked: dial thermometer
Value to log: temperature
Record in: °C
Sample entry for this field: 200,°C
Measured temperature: 112,°C
